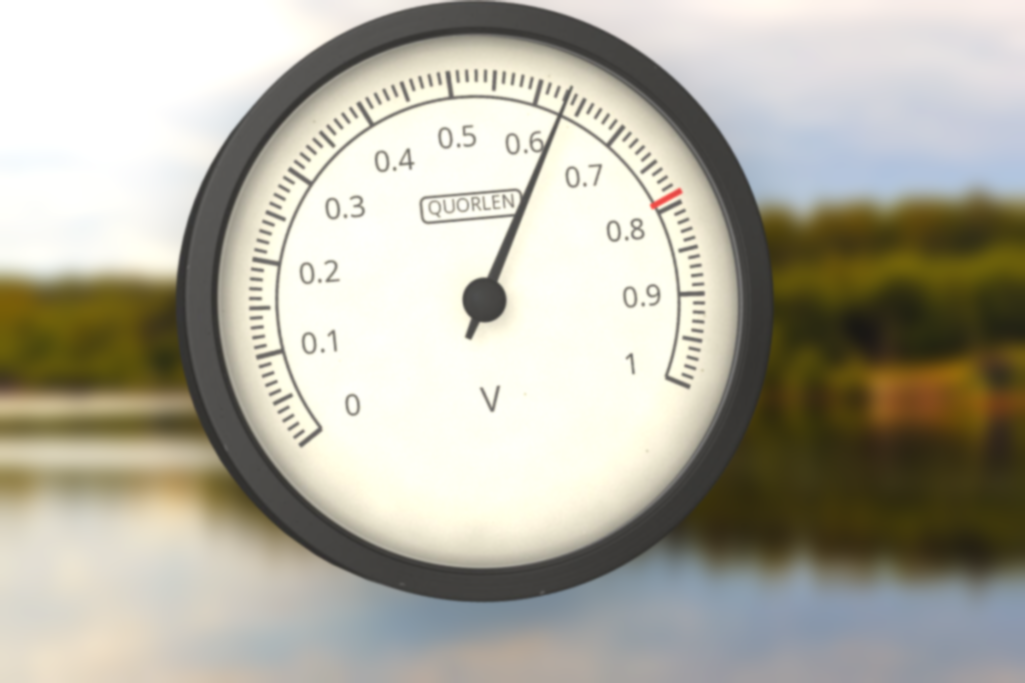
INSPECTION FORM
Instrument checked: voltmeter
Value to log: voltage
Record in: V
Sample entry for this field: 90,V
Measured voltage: 0.63,V
